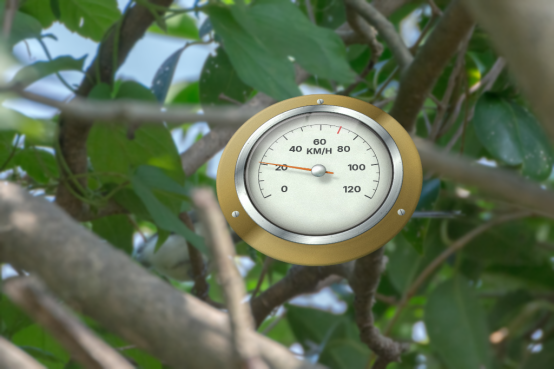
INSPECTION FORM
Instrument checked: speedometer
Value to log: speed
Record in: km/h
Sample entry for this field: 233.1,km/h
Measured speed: 20,km/h
